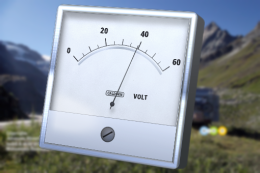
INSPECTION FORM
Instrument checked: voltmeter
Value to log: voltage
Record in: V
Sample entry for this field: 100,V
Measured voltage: 40,V
